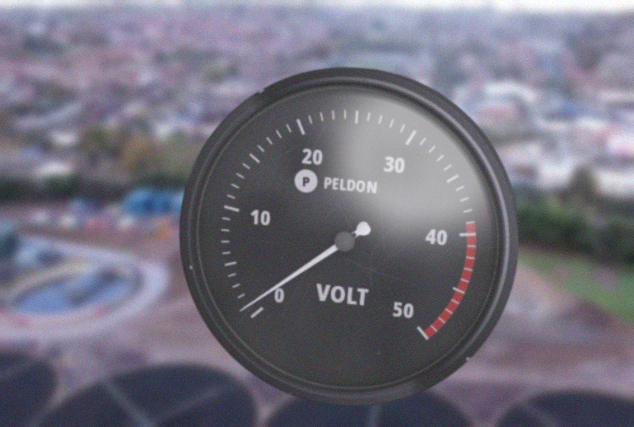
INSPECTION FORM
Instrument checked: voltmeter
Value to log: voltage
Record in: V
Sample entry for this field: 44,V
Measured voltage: 1,V
